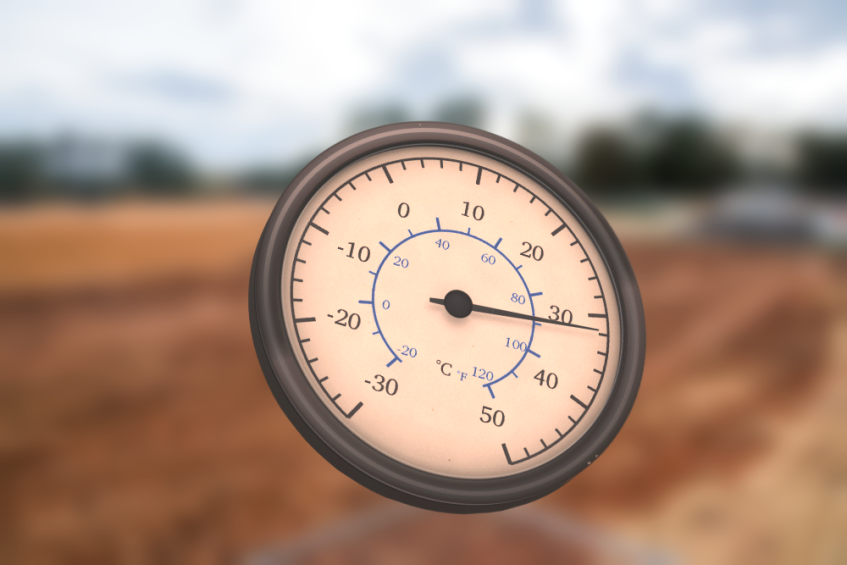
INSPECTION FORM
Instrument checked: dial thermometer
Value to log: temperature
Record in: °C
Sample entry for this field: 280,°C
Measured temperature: 32,°C
